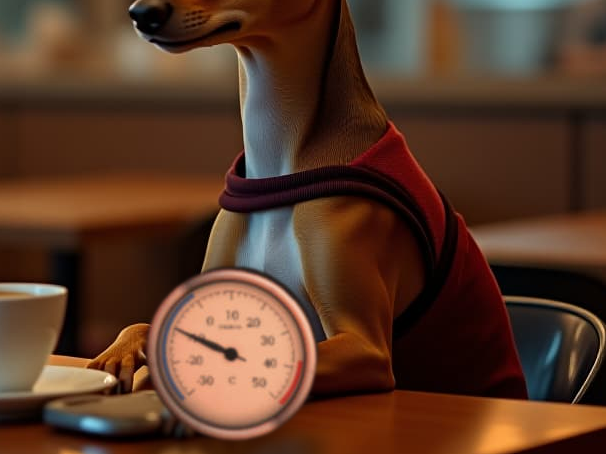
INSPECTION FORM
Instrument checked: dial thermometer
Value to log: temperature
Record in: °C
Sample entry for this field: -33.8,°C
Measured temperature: -10,°C
